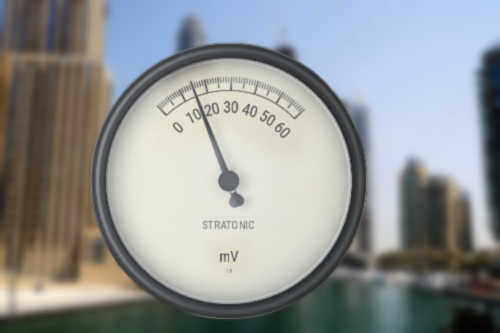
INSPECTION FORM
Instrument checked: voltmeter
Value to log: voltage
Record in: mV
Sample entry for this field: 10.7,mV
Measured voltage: 15,mV
